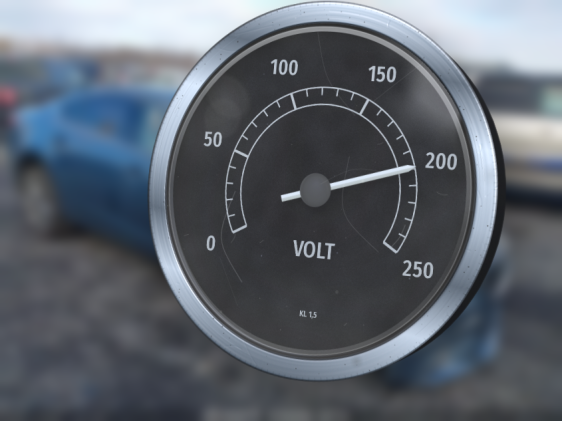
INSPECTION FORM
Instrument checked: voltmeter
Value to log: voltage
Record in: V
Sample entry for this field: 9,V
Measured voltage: 200,V
